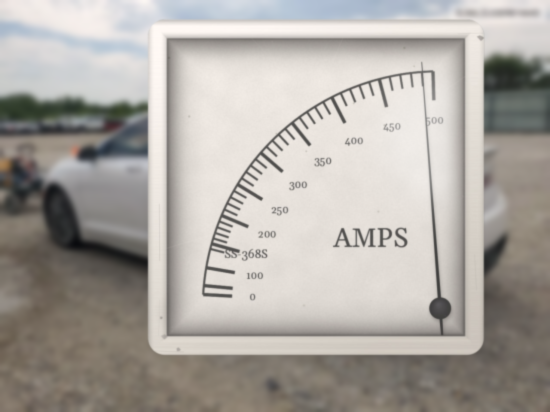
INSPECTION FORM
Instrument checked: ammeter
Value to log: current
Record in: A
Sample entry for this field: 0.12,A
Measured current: 490,A
